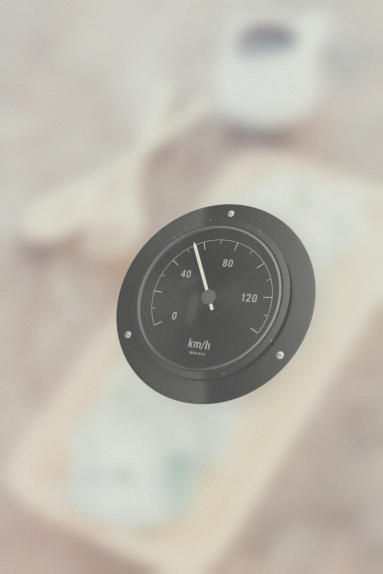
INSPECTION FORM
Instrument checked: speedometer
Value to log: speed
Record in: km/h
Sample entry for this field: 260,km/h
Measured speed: 55,km/h
